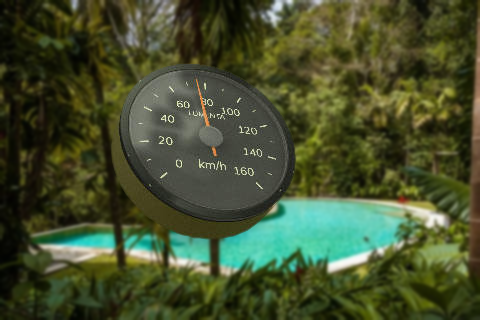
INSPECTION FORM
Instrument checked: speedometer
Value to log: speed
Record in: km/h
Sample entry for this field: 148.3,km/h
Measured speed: 75,km/h
